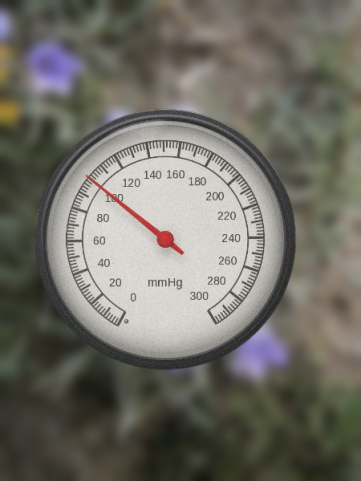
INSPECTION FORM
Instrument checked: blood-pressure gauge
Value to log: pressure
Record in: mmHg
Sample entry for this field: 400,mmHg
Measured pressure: 100,mmHg
